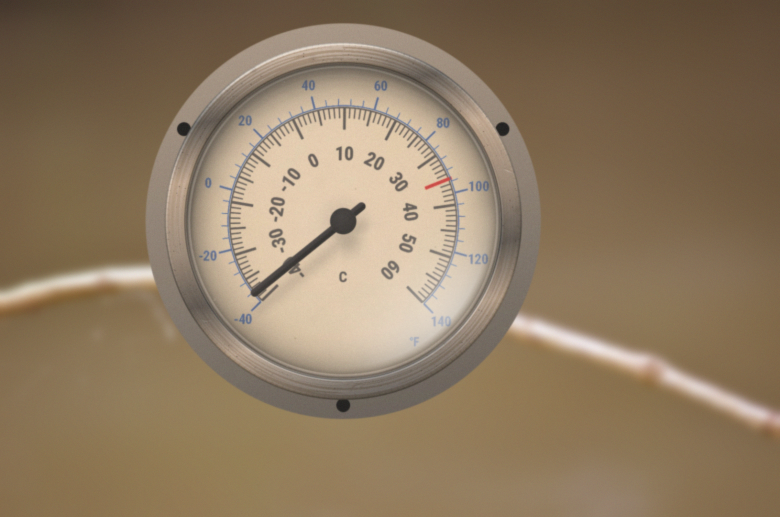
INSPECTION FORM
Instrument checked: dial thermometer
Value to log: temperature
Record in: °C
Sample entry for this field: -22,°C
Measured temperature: -38,°C
